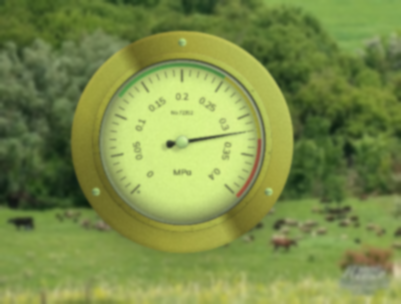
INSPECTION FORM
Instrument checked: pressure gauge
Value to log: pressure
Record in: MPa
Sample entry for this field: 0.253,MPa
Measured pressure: 0.32,MPa
